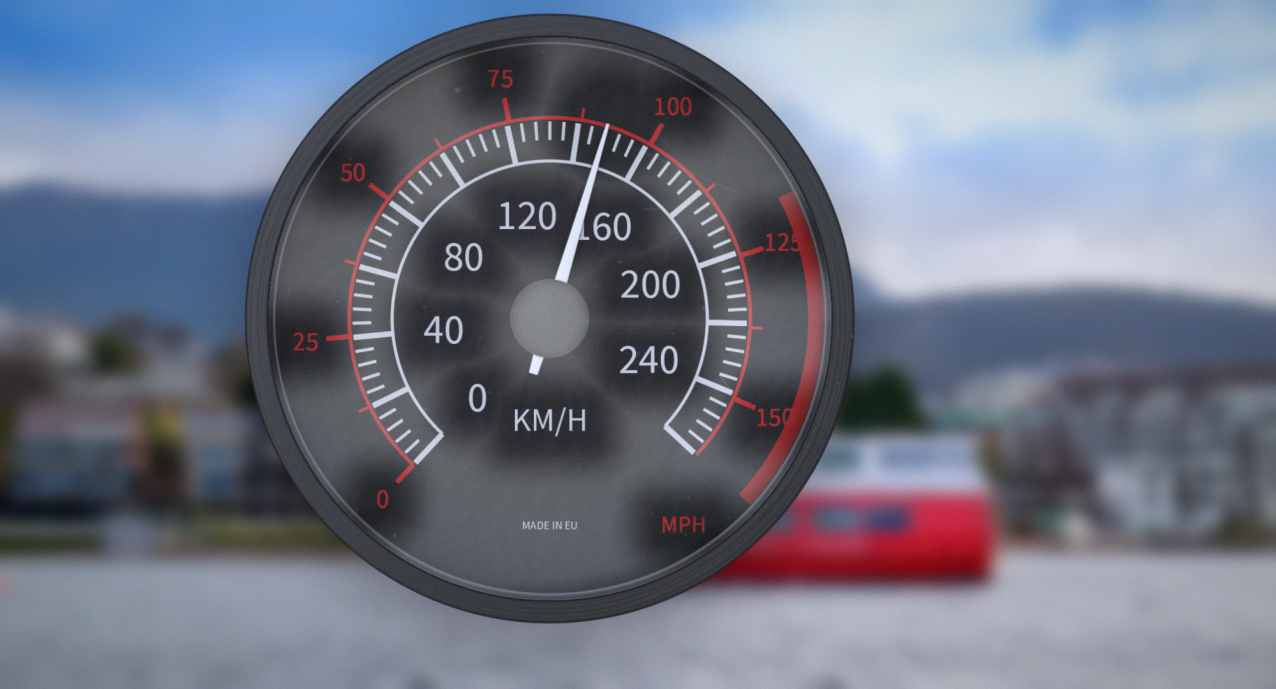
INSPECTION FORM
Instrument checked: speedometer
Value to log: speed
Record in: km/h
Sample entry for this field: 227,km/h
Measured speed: 148,km/h
